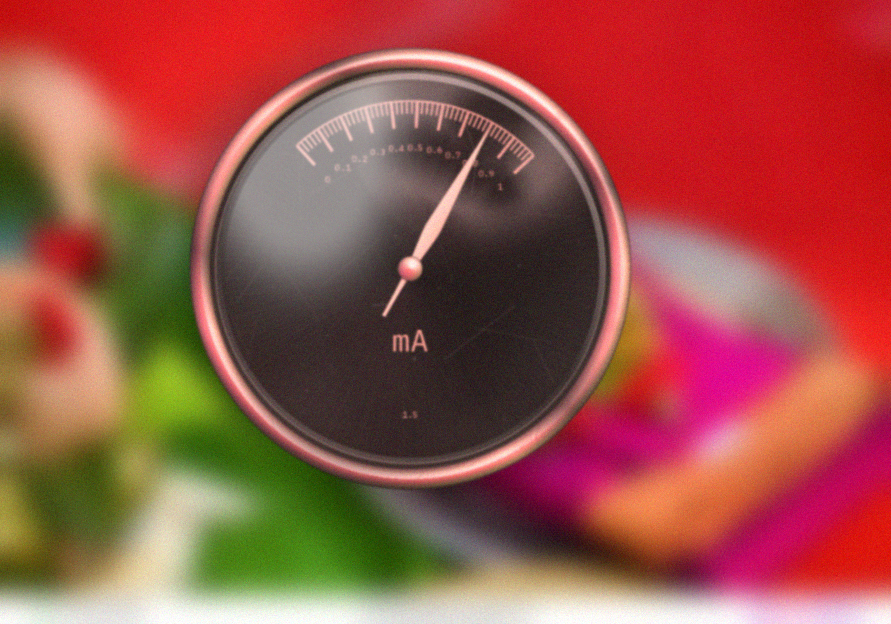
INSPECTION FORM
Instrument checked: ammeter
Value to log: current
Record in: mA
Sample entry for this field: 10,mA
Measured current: 0.8,mA
